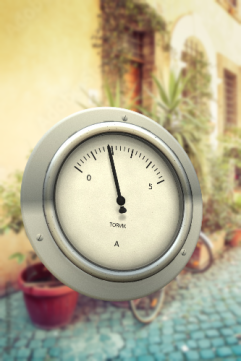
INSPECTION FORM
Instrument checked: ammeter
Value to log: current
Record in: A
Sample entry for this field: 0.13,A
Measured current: 1.8,A
